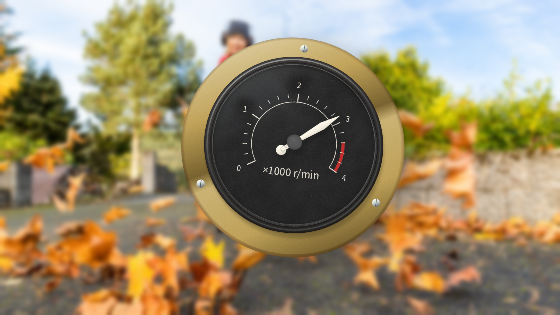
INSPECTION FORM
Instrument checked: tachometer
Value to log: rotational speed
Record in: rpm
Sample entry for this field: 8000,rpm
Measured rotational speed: 2900,rpm
